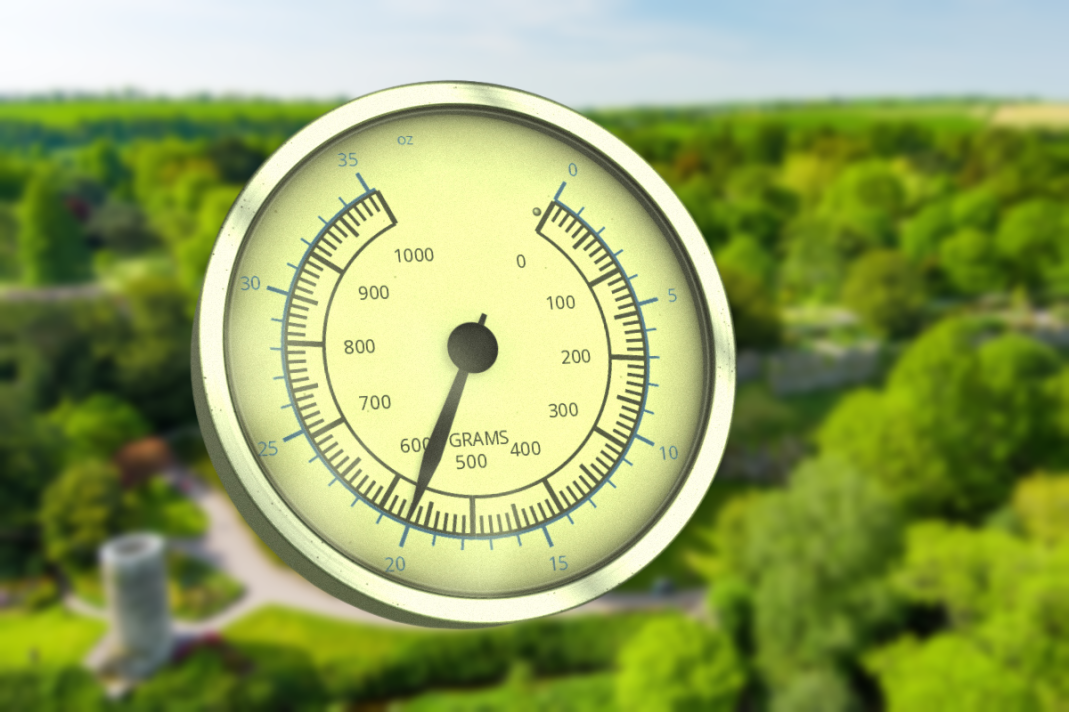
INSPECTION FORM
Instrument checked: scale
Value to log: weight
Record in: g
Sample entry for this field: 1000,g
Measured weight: 570,g
